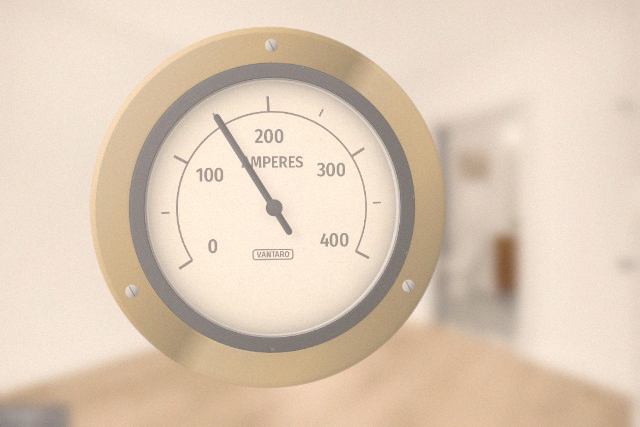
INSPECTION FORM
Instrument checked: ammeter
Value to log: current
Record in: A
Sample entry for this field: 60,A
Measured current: 150,A
